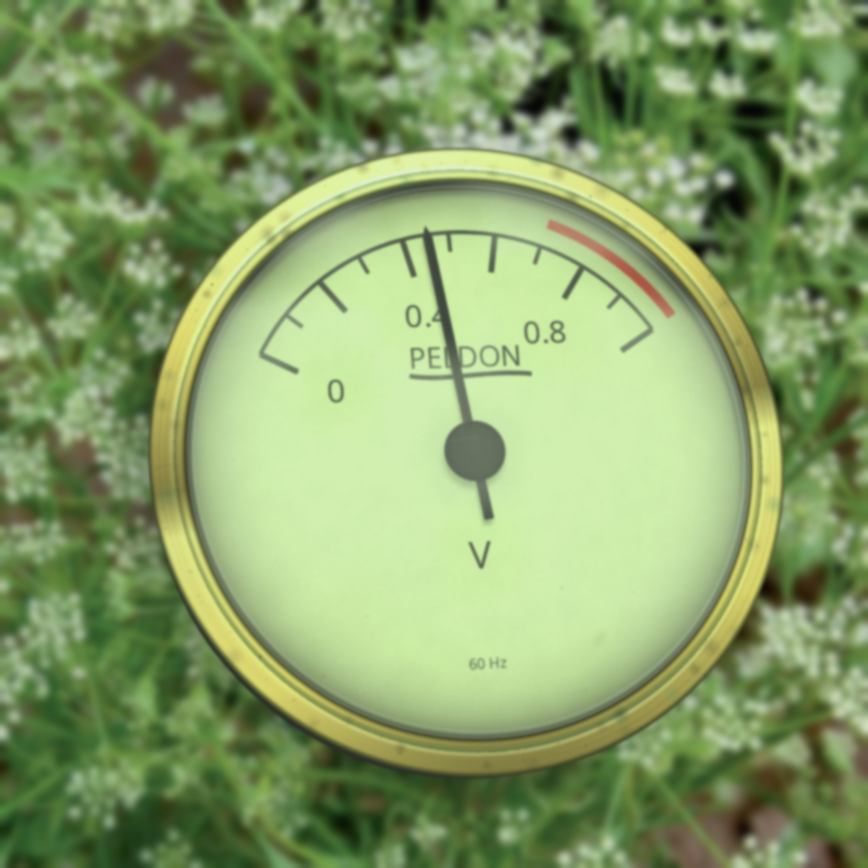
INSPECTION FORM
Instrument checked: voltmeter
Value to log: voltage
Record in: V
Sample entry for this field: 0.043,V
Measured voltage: 0.45,V
